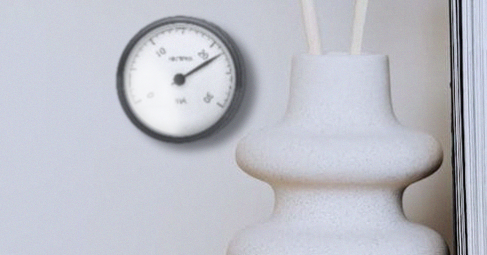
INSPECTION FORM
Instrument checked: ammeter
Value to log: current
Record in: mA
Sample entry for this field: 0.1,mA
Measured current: 22,mA
